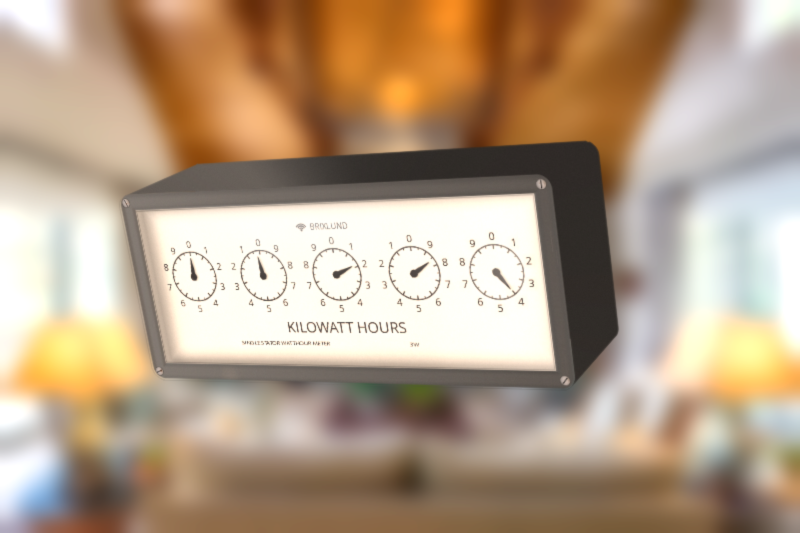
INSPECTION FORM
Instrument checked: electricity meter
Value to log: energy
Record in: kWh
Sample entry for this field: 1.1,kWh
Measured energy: 184,kWh
